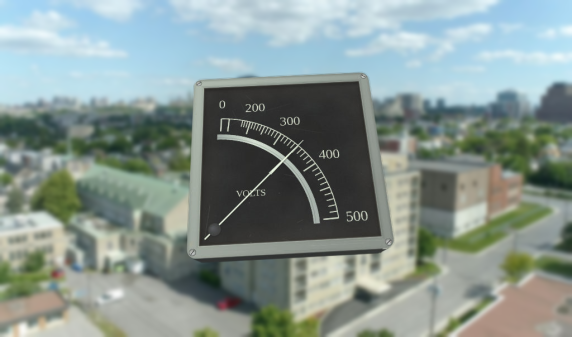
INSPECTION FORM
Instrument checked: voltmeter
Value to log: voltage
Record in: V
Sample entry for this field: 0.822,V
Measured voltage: 350,V
